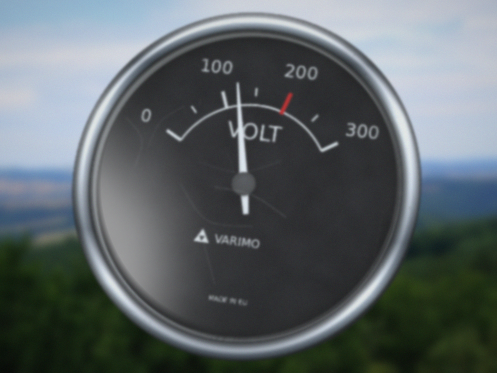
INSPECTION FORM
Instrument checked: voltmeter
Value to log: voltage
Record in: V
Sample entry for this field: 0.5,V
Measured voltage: 125,V
